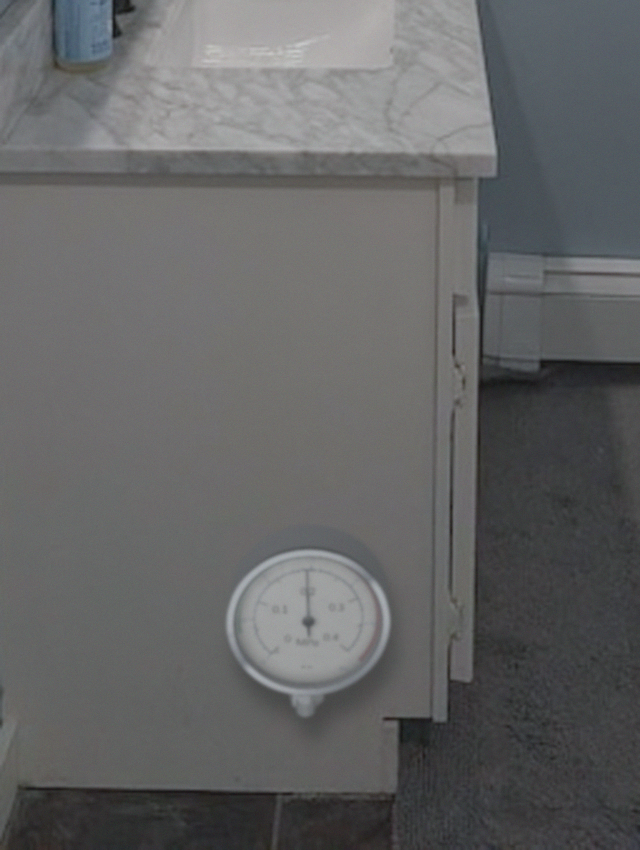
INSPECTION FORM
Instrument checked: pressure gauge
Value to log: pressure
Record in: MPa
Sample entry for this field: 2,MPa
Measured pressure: 0.2,MPa
